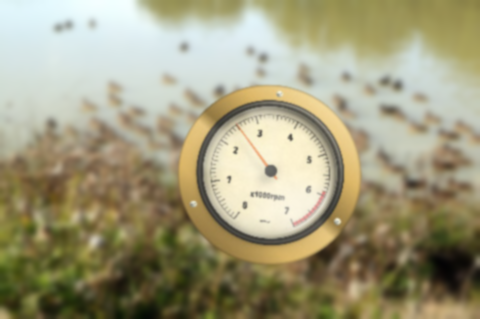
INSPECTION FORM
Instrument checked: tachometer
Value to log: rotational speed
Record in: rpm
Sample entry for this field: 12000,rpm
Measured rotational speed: 2500,rpm
